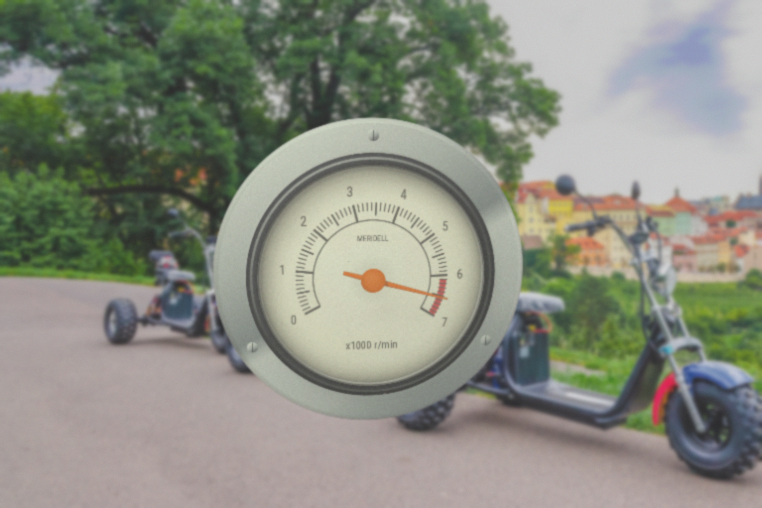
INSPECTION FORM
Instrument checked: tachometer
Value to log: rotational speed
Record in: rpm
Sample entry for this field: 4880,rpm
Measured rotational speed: 6500,rpm
